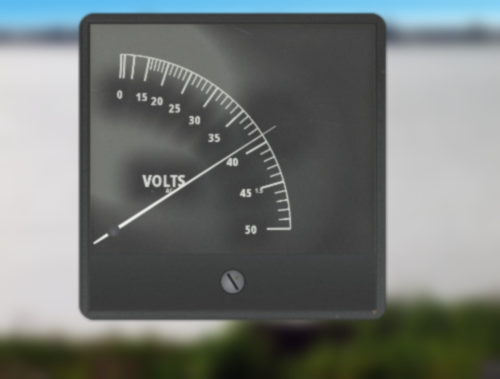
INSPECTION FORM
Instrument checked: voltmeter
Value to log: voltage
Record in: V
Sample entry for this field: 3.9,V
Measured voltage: 39,V
